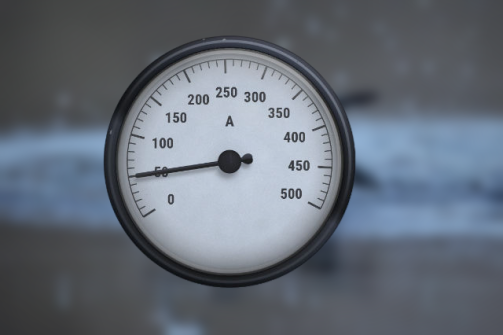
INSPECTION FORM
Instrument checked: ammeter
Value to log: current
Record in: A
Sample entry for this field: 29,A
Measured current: 50,A
